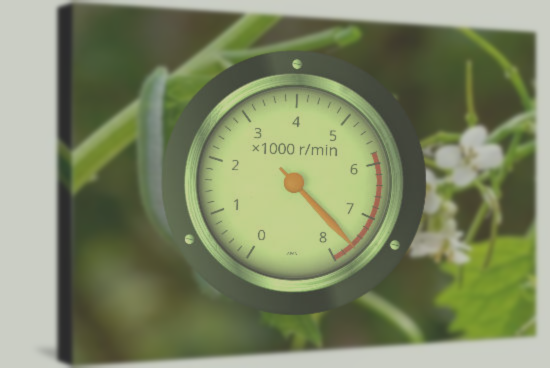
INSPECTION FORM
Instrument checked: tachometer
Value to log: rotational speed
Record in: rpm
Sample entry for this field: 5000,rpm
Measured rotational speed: 7600,rpm
